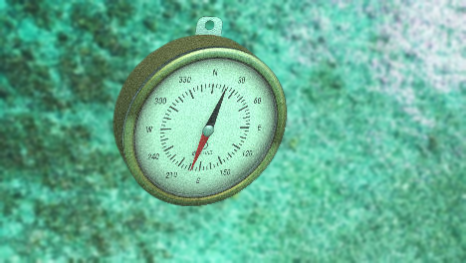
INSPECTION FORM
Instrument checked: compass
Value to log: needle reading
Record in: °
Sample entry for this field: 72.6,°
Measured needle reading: 195,°
